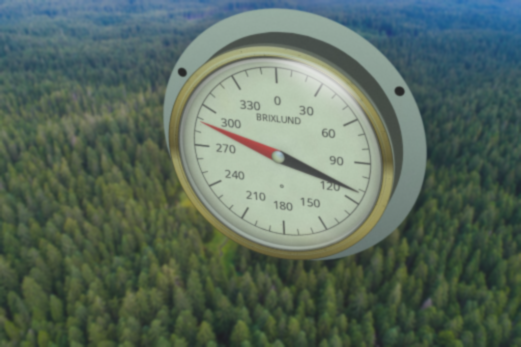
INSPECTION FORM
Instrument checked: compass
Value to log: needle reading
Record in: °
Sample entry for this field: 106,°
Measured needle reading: 290,°
